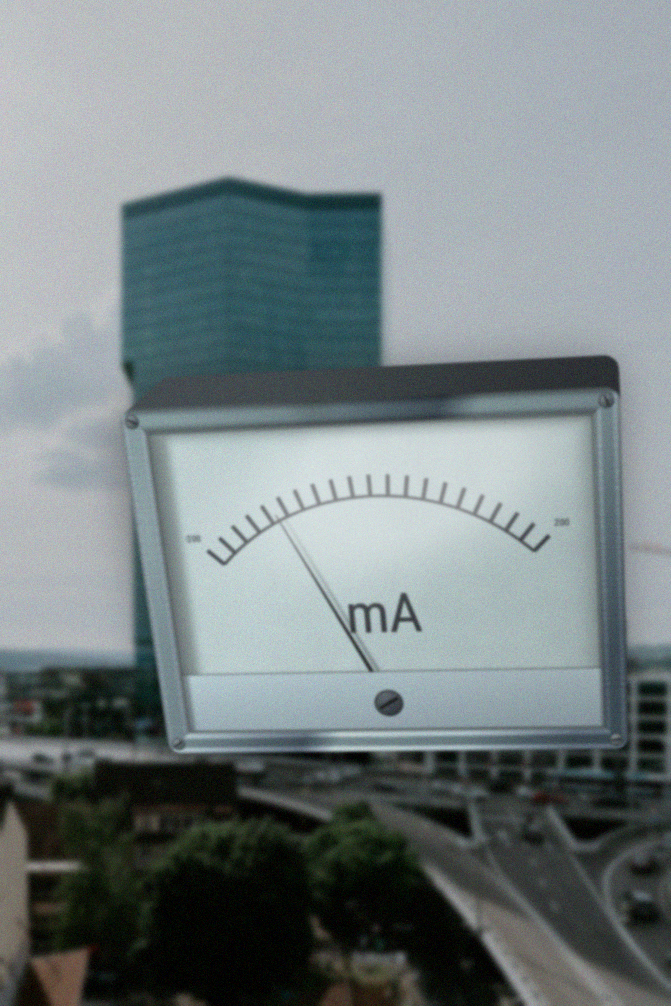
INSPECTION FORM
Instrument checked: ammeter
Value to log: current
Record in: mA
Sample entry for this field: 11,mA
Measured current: -110,mA
